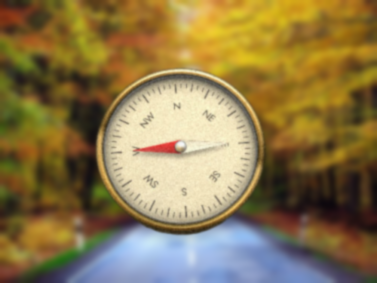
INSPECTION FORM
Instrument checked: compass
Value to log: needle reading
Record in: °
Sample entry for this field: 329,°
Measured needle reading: 270,°
